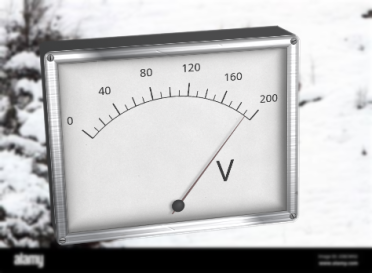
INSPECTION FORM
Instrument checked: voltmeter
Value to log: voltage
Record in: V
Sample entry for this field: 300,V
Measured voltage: 190,V
